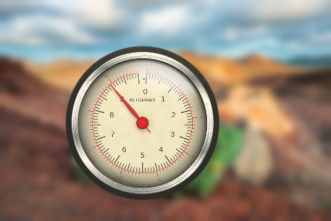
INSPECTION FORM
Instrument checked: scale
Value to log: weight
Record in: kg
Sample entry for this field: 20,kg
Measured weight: 9,kg
